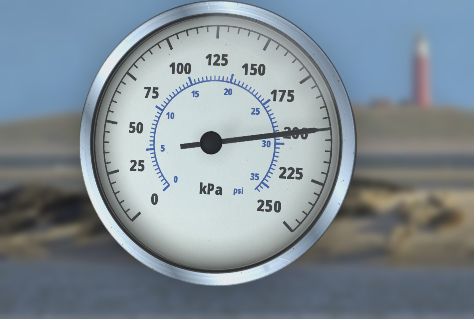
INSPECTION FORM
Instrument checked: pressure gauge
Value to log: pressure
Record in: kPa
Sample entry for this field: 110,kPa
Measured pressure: 200,kPa
